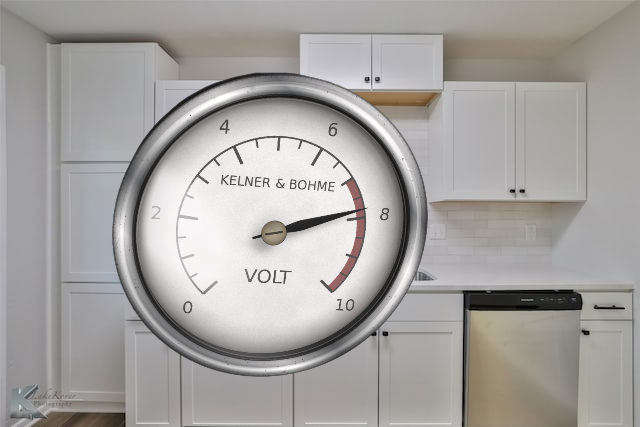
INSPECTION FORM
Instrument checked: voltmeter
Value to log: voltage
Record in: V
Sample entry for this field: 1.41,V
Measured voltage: 7.75,V
